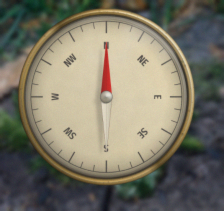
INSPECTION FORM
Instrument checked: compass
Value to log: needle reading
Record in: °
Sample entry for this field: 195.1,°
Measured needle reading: 0,°
